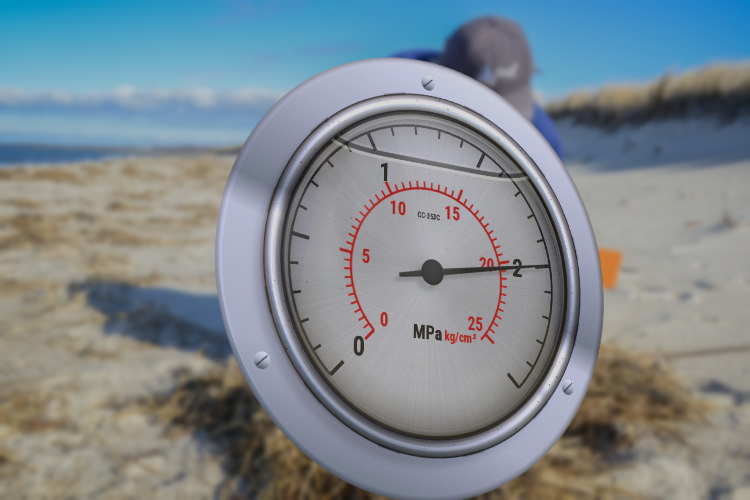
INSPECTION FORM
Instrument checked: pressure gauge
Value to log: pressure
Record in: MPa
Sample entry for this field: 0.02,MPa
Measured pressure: 2,MPa
